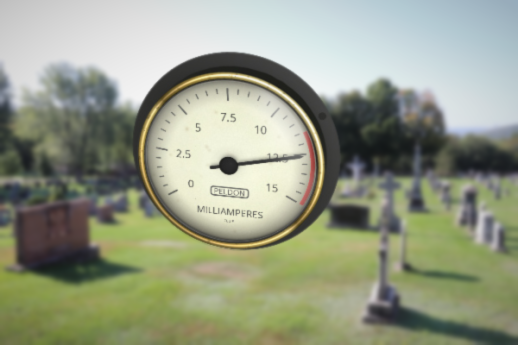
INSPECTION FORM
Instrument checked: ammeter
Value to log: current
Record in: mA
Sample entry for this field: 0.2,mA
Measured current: 12.5,mA
